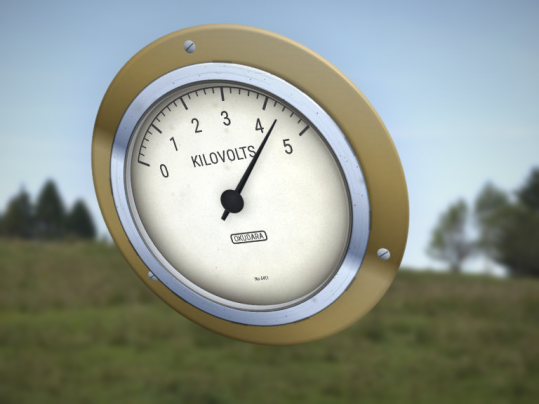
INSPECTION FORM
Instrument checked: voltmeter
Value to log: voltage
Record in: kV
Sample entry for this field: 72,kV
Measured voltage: 4.4,kV
